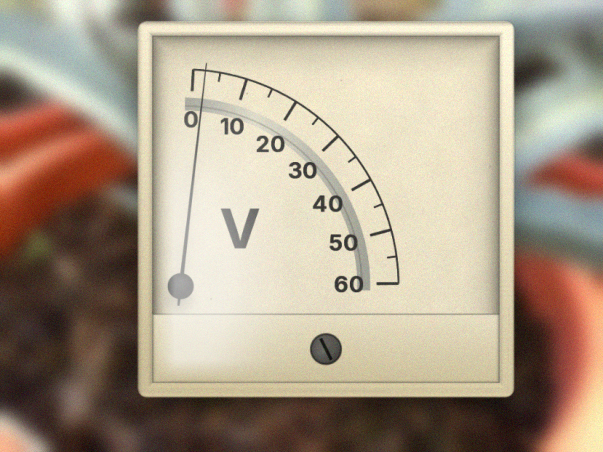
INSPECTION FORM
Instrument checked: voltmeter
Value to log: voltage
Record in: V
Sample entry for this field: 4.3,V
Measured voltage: 2.5,V
